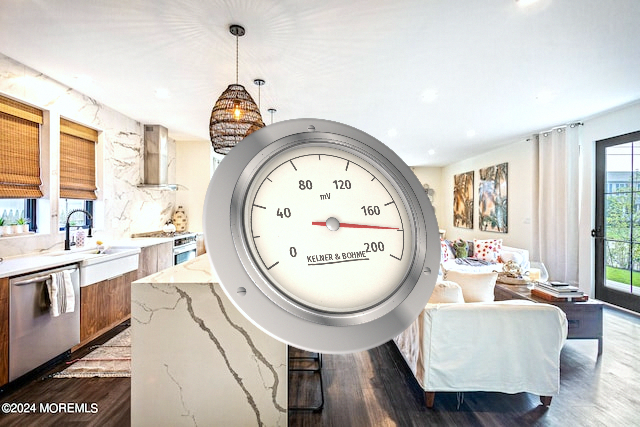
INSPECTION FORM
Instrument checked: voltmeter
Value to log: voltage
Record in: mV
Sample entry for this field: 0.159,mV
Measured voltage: 180,mV
